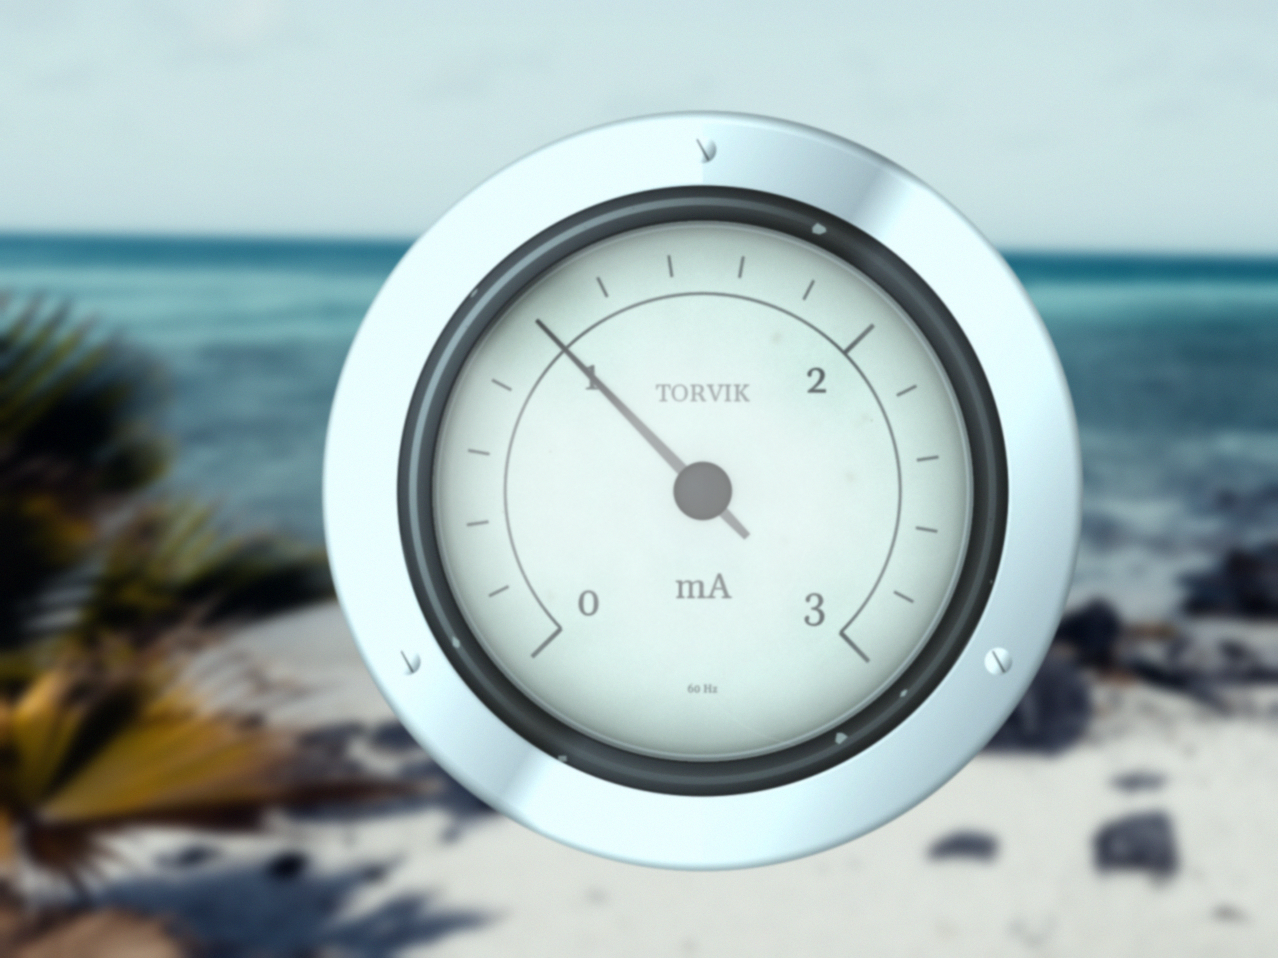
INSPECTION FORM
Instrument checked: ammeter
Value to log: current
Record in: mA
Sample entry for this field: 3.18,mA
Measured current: 1,mA
